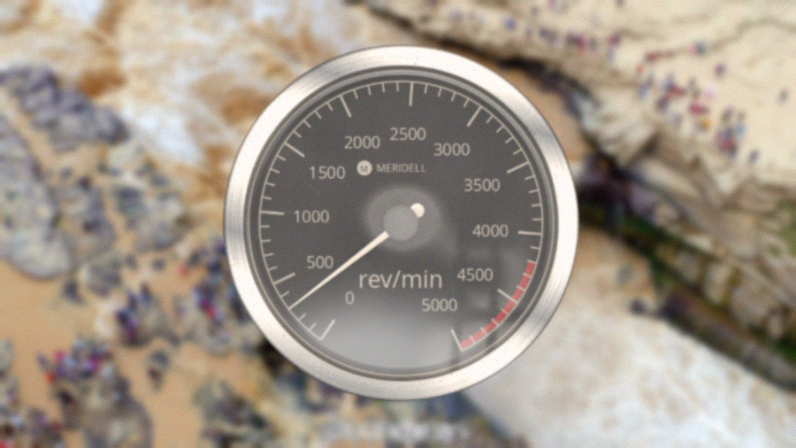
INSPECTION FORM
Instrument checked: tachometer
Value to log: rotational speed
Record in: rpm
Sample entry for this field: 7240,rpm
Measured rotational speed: 300,rpm
